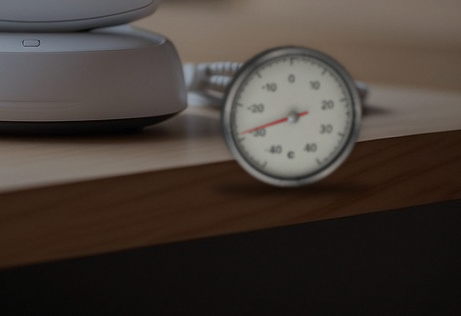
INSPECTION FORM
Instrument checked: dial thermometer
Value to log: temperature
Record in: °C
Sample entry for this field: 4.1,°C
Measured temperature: -28,°C
